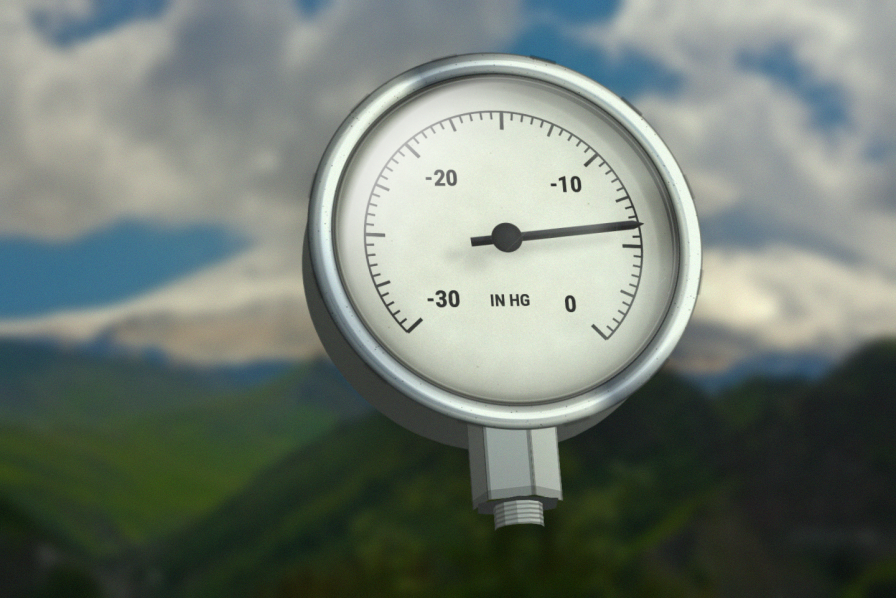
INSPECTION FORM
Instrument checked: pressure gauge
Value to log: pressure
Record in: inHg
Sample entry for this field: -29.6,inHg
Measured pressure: -6,inHg
